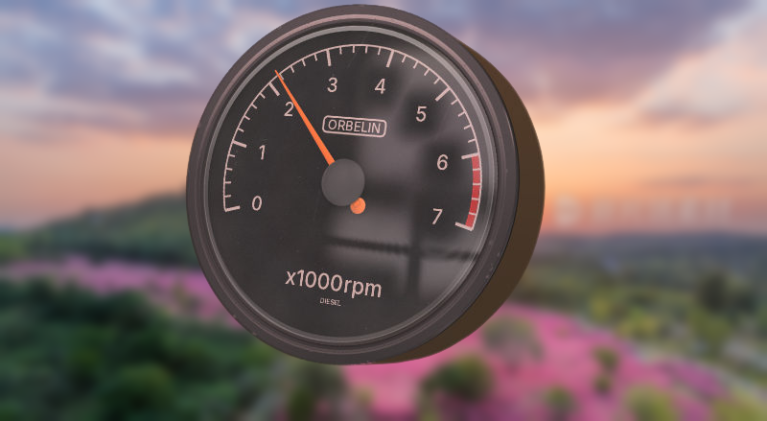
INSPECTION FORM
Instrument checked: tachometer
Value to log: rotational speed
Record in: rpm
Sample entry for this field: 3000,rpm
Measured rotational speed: 2200,rpm
